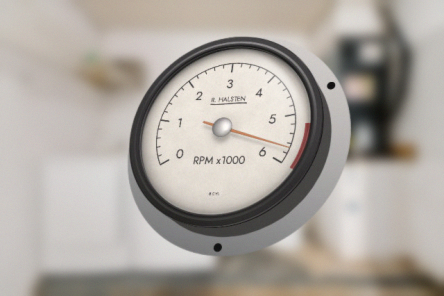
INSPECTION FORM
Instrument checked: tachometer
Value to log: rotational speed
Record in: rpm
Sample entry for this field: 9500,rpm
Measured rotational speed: 5700,rpm
